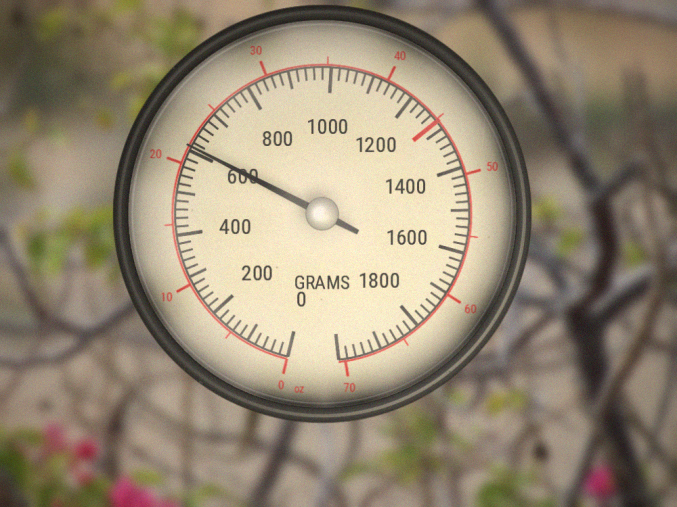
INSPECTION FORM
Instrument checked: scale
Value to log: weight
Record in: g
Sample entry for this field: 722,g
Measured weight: 610,g
